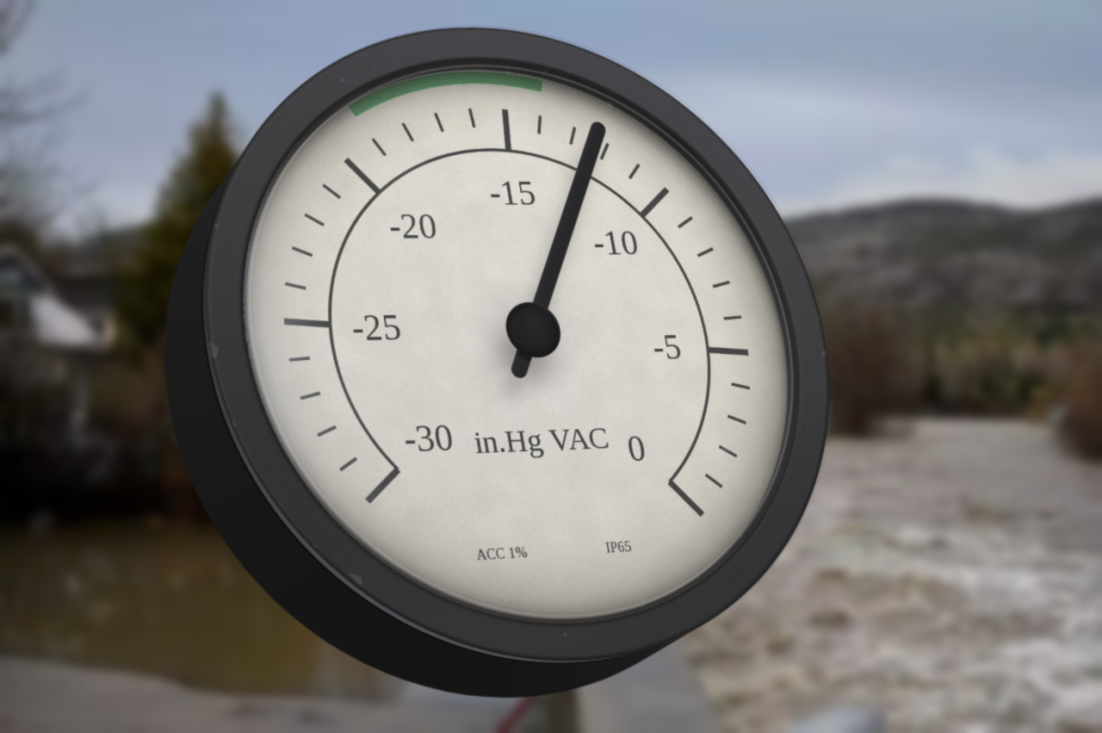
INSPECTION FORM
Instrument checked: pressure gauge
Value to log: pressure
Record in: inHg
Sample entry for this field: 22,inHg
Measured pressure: -12.5,inHg
